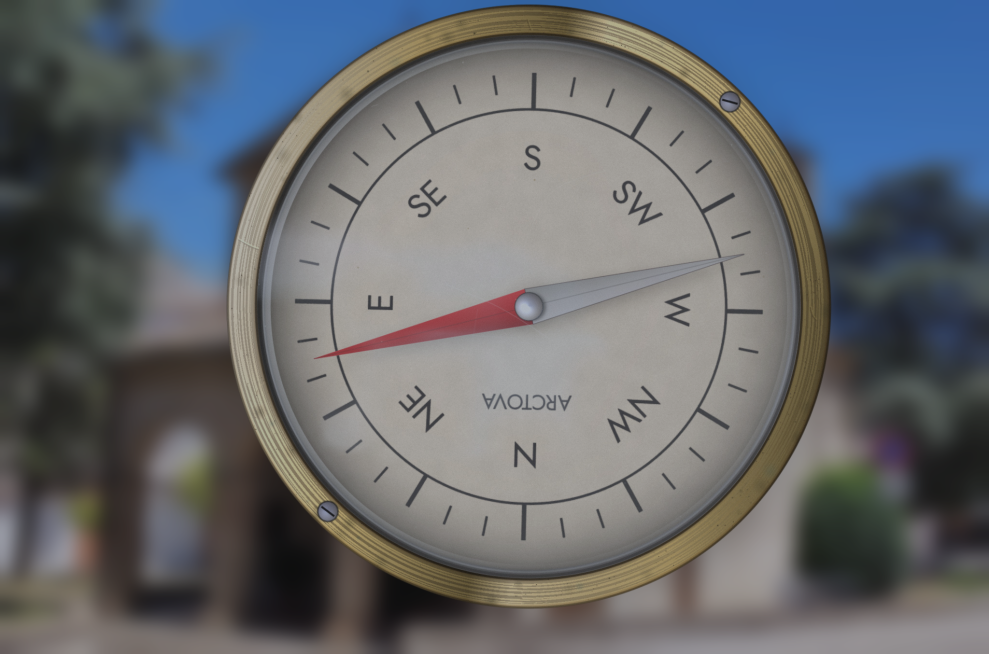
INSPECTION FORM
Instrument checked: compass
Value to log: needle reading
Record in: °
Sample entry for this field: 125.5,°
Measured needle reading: 75,°
